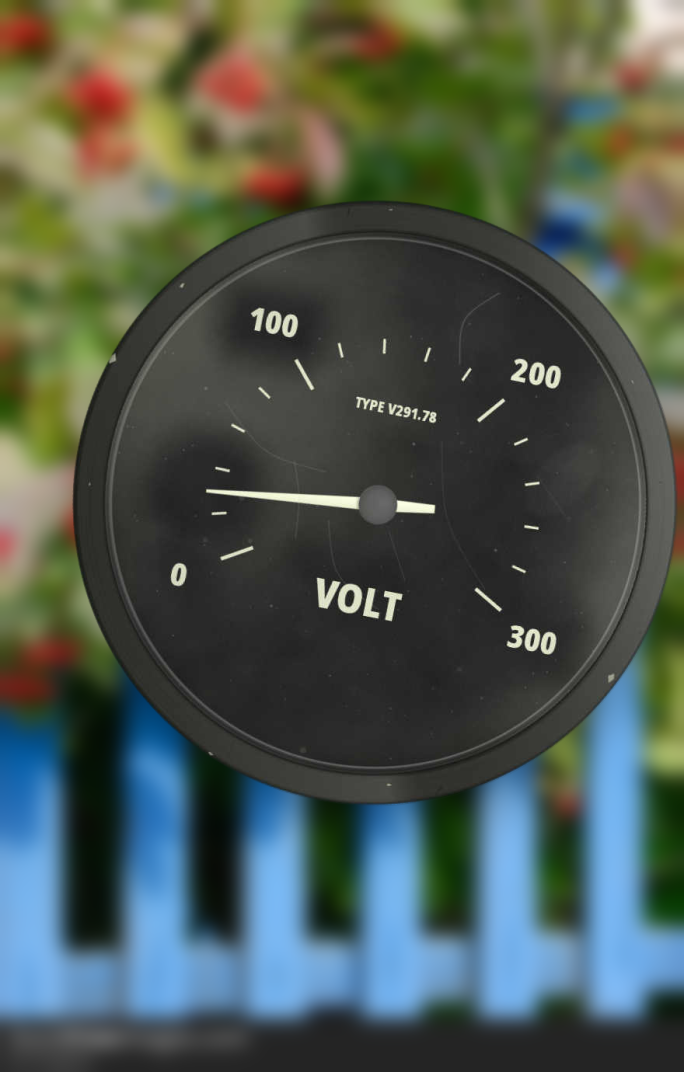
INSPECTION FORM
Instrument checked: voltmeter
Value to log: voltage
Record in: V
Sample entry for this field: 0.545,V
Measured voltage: 30,V
